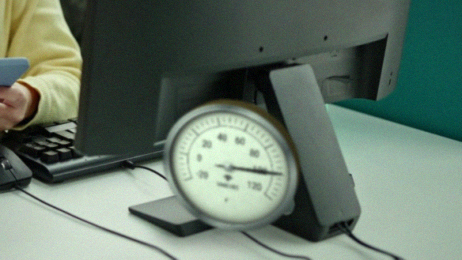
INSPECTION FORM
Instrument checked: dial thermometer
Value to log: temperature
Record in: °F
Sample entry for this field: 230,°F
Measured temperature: 100,°F
